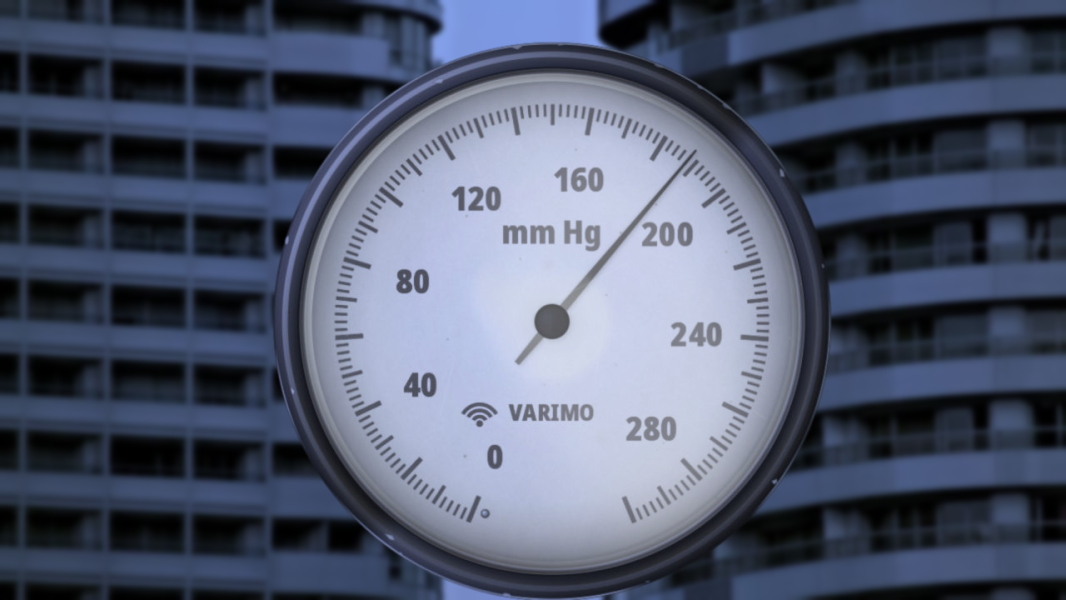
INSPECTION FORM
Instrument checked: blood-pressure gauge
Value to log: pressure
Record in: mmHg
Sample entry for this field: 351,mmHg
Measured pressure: 188,mmHg
